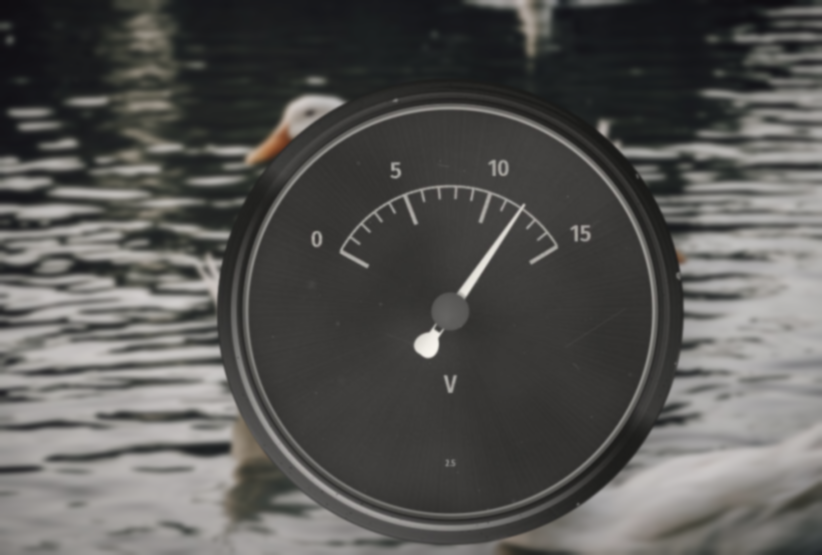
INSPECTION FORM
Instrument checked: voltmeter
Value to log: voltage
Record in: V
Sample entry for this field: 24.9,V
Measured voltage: 12,V
